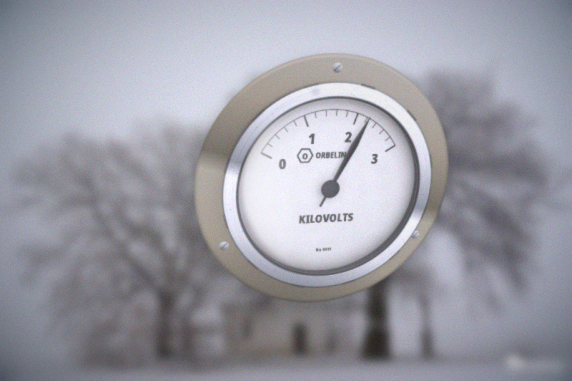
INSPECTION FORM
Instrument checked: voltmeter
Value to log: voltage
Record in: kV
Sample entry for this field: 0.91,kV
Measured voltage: 2.2,kV
